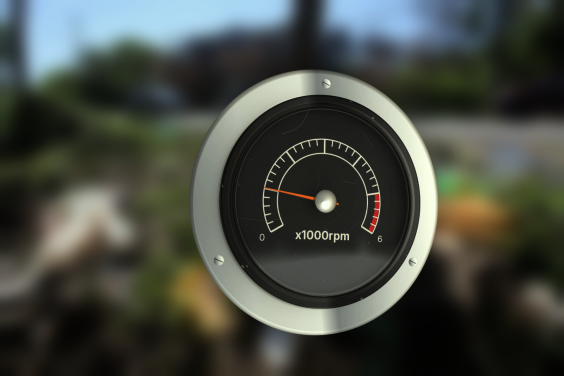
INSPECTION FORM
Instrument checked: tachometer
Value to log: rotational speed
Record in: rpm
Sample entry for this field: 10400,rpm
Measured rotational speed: 1000,rpm
